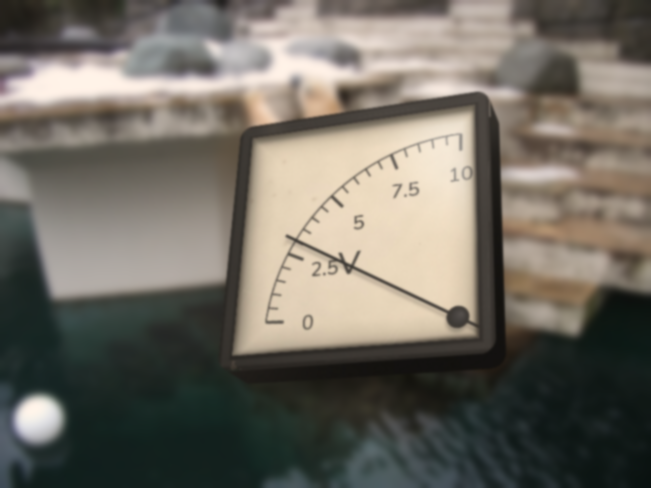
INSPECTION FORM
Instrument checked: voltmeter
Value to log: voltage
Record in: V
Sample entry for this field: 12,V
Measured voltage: 3,V
